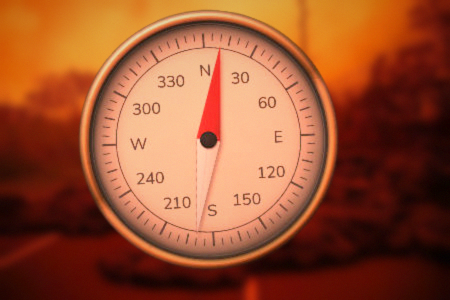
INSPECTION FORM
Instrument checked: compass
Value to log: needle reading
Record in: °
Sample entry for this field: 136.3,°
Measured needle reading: 10,°
